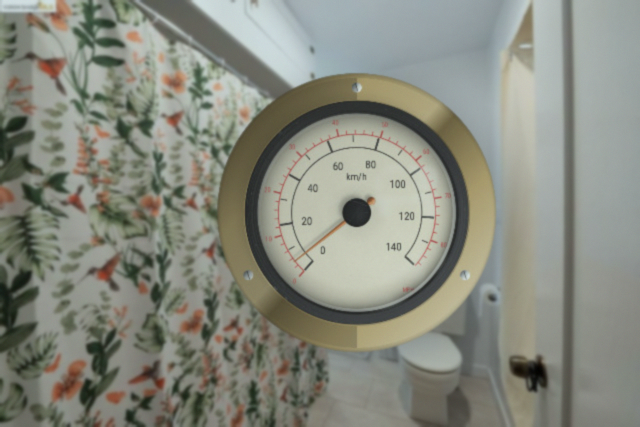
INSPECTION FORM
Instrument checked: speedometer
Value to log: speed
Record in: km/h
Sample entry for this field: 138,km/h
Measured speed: 5,km/h
